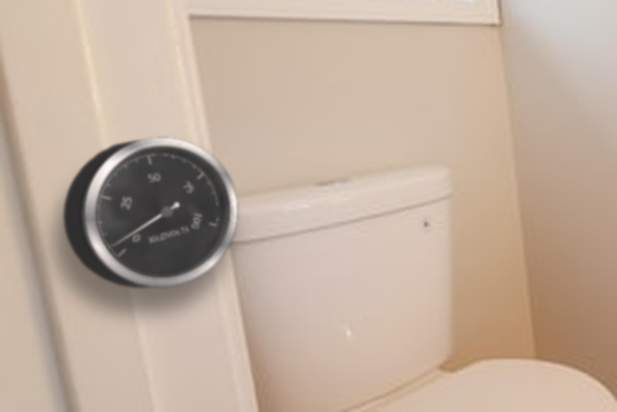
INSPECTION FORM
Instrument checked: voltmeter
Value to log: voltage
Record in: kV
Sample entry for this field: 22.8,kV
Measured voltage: 5,kV
